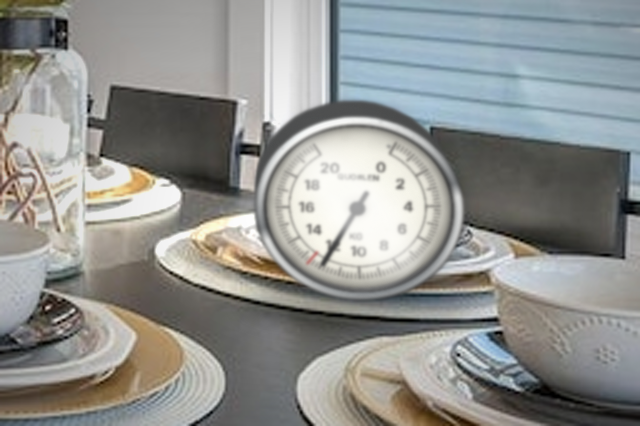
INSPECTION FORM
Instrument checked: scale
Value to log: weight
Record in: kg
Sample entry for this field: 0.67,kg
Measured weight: 12,kg
